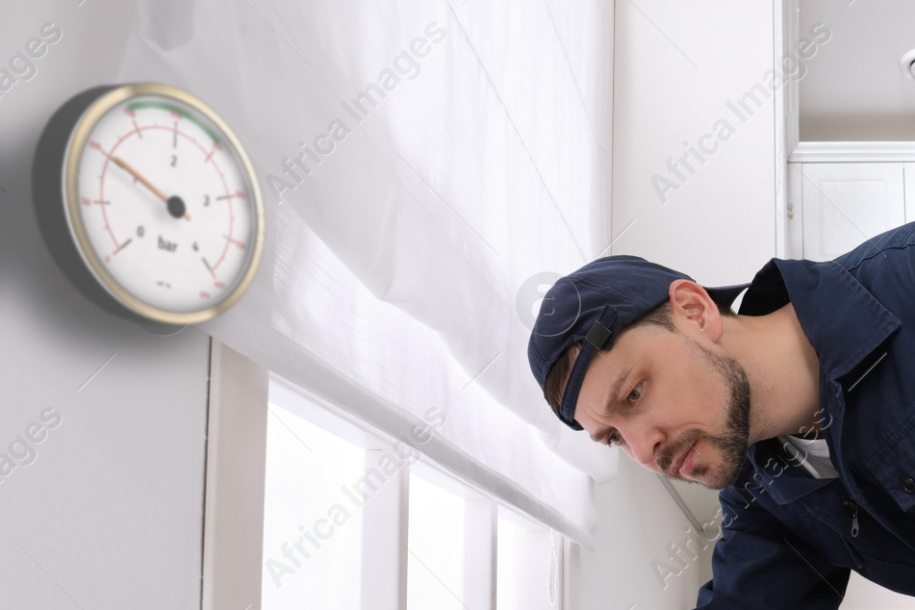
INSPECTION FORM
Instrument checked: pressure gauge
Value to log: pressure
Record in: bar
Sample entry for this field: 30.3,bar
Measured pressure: 1,bar
